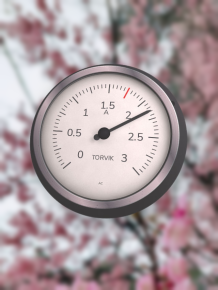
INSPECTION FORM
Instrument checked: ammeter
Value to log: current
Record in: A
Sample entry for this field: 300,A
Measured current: 2.15,A
